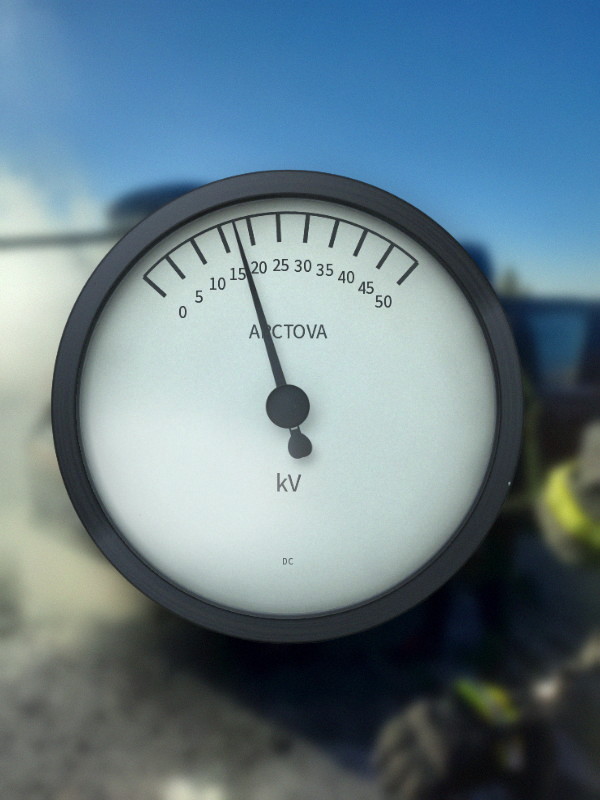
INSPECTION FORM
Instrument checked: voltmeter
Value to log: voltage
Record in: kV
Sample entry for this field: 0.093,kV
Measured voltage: 17.5,kV
